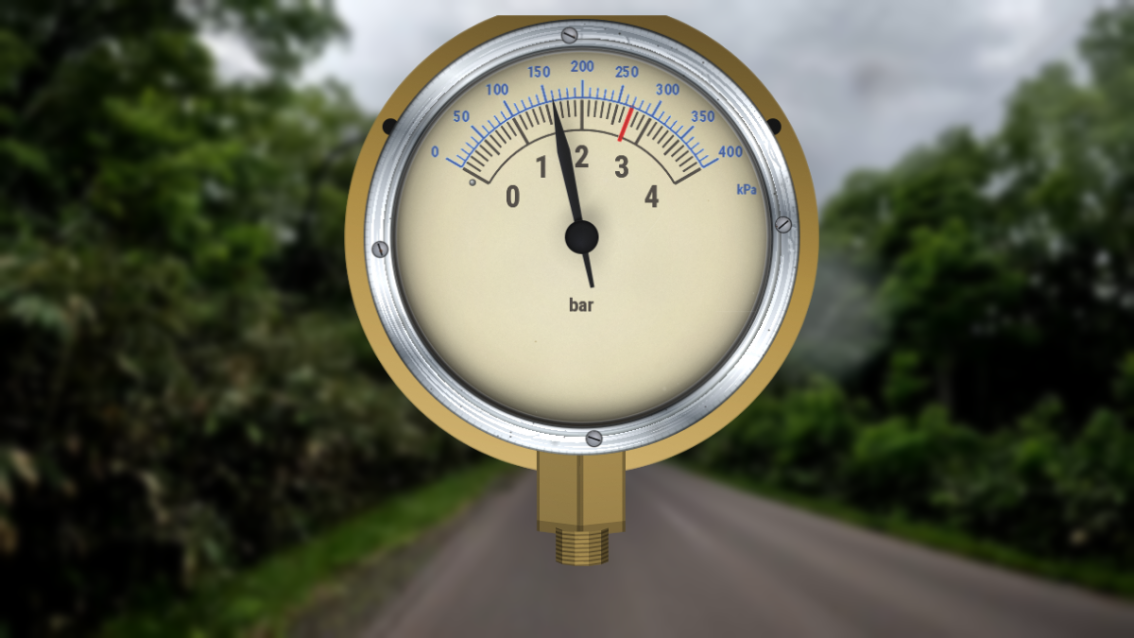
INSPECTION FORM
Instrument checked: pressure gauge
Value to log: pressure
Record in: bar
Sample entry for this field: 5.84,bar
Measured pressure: 1.6,bar
